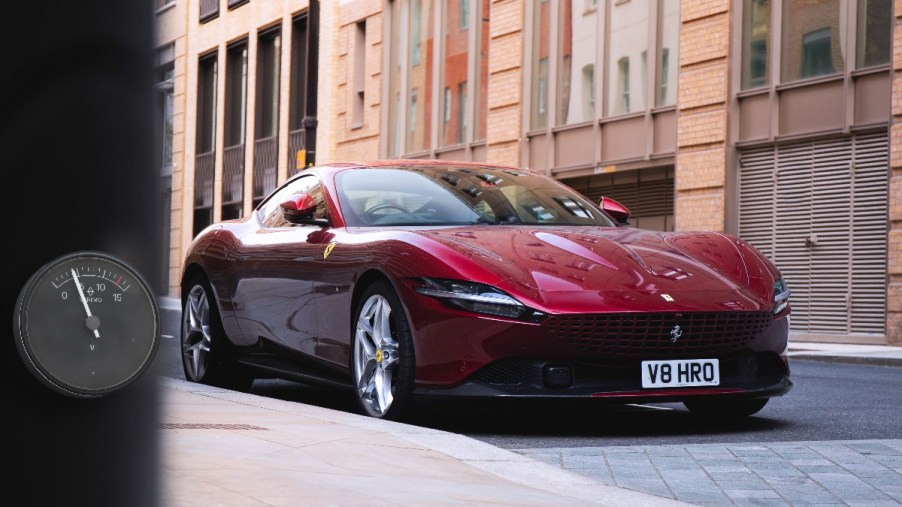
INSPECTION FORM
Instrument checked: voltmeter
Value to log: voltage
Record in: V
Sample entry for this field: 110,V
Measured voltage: 4,V
